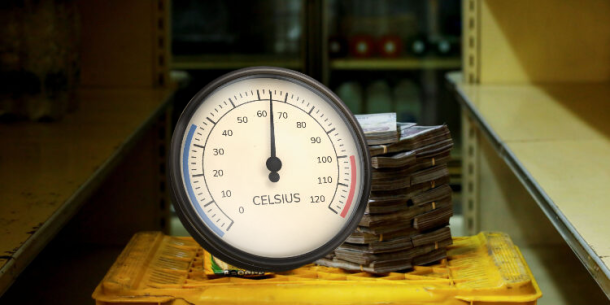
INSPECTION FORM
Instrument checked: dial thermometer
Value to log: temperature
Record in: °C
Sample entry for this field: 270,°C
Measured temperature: 64,°C
